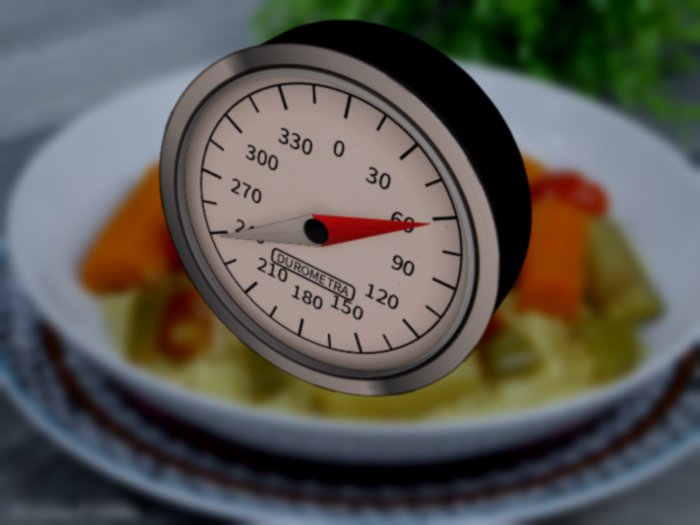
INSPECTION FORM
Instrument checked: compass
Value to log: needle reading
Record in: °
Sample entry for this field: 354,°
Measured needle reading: 60,°
